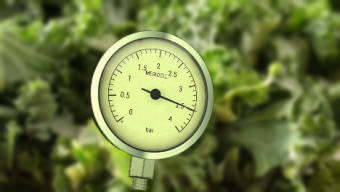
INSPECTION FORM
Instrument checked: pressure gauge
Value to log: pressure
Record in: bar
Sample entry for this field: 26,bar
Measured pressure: 3.5,bar
